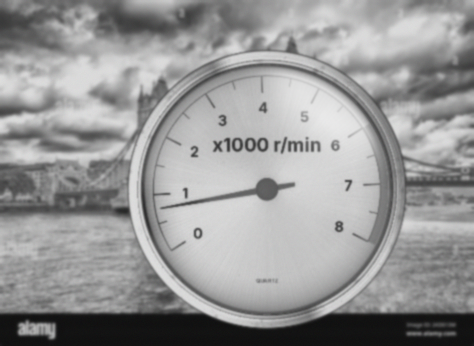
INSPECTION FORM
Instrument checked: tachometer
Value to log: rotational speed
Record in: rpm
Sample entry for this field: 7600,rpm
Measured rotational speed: 750,rpm
